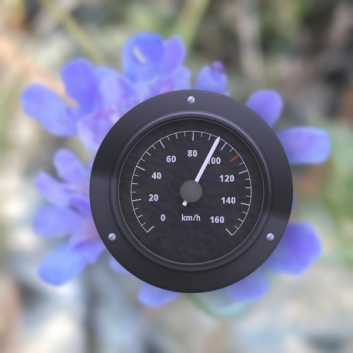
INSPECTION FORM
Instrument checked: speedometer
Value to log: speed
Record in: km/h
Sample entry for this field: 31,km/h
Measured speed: 95,km/h
